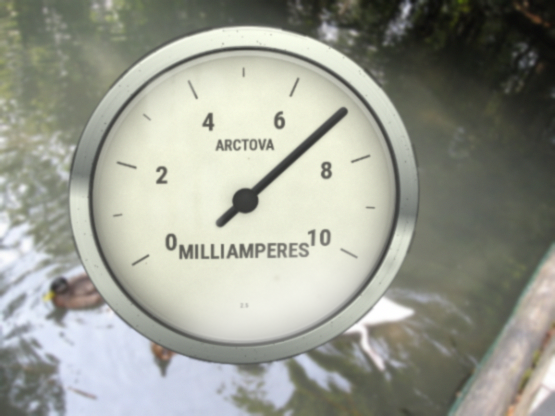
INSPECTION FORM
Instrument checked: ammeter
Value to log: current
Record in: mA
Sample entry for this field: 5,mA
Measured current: 7,mA
